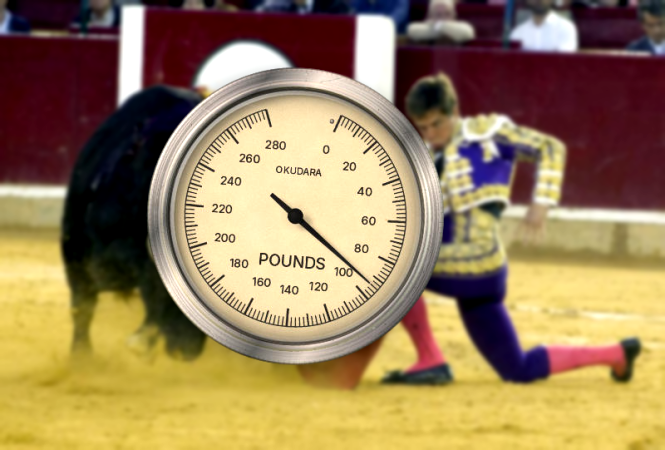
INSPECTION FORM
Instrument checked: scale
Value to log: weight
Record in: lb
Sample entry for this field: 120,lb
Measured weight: 94,lb
